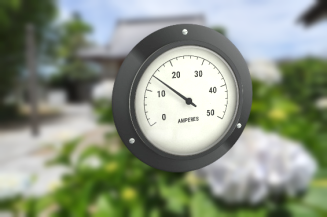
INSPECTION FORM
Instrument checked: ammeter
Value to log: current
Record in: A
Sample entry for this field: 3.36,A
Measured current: 14,A
